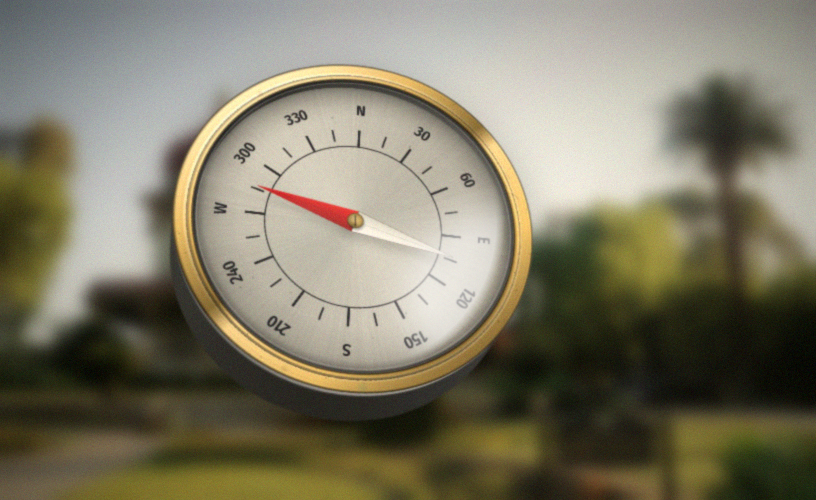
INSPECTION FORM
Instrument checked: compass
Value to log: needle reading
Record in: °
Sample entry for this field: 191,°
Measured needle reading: 285,°
